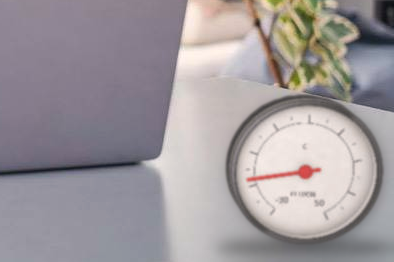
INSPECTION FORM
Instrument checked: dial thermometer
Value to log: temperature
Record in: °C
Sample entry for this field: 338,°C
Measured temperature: -17.5,°C
